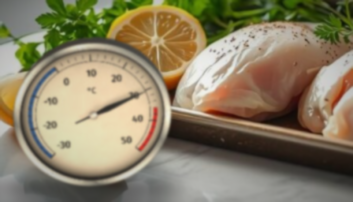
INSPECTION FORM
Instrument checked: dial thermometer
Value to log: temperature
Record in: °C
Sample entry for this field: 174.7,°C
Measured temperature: 30,°C
